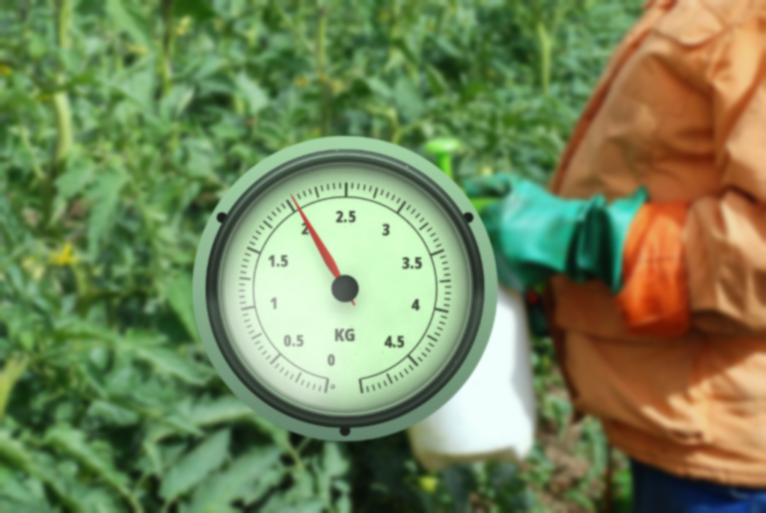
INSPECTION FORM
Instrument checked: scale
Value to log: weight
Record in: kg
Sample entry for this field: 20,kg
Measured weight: 2.05,kg
